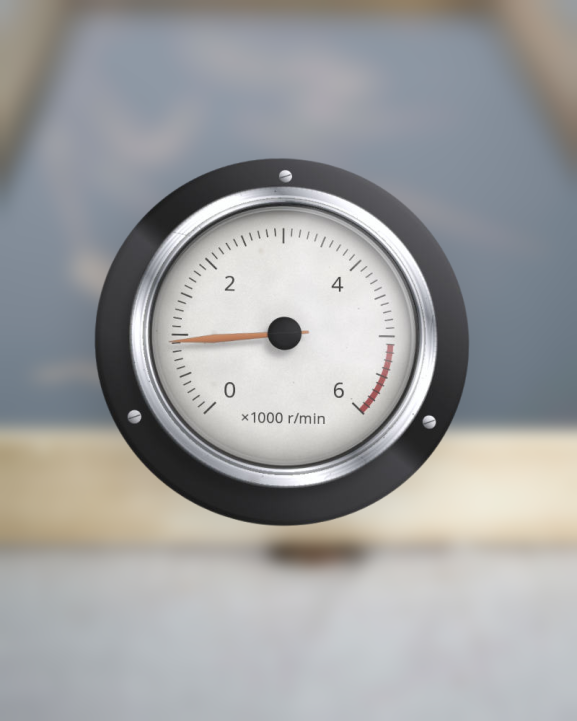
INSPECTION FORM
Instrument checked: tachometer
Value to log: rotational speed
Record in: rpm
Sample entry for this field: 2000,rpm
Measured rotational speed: 900,rpm
